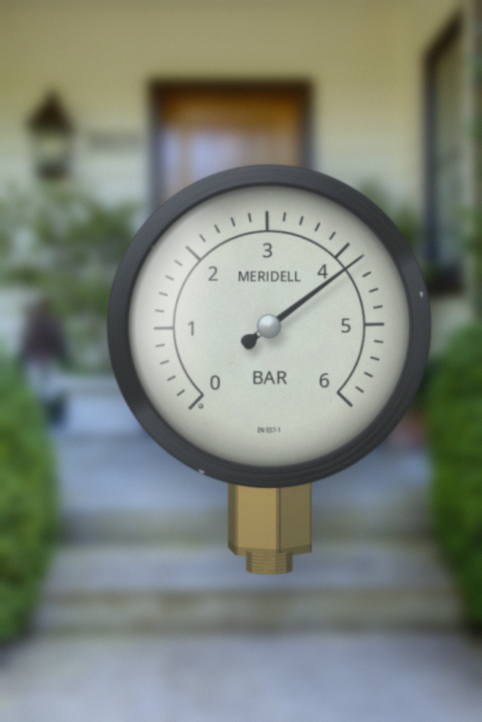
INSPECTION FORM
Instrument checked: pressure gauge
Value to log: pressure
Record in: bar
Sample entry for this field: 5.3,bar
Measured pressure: 4.2,bar
